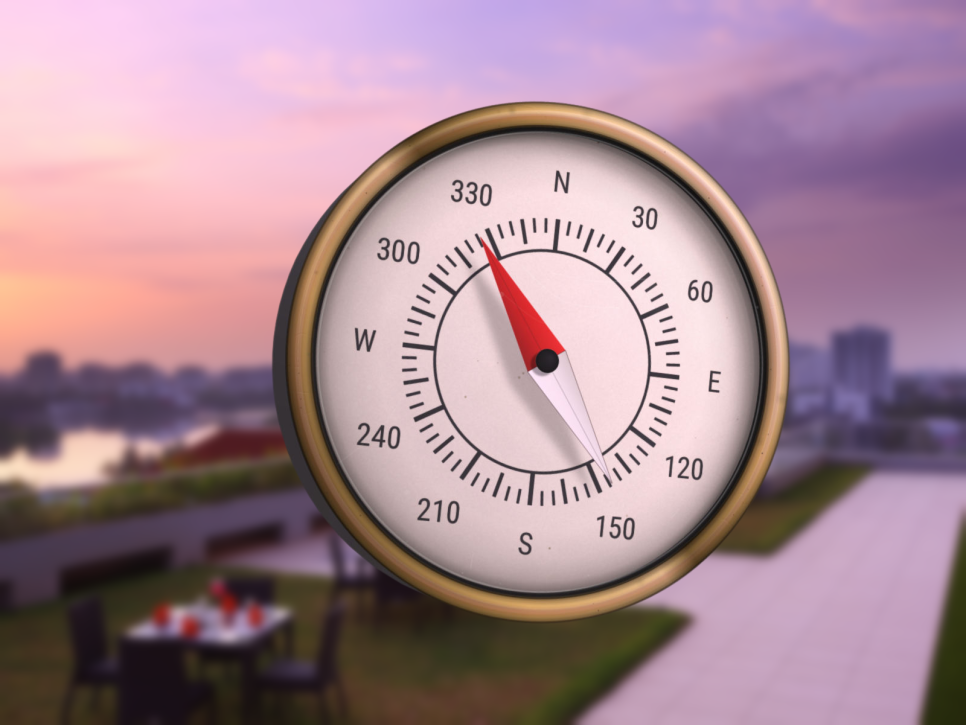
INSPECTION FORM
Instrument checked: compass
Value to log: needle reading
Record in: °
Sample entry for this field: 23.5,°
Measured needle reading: 325,°
